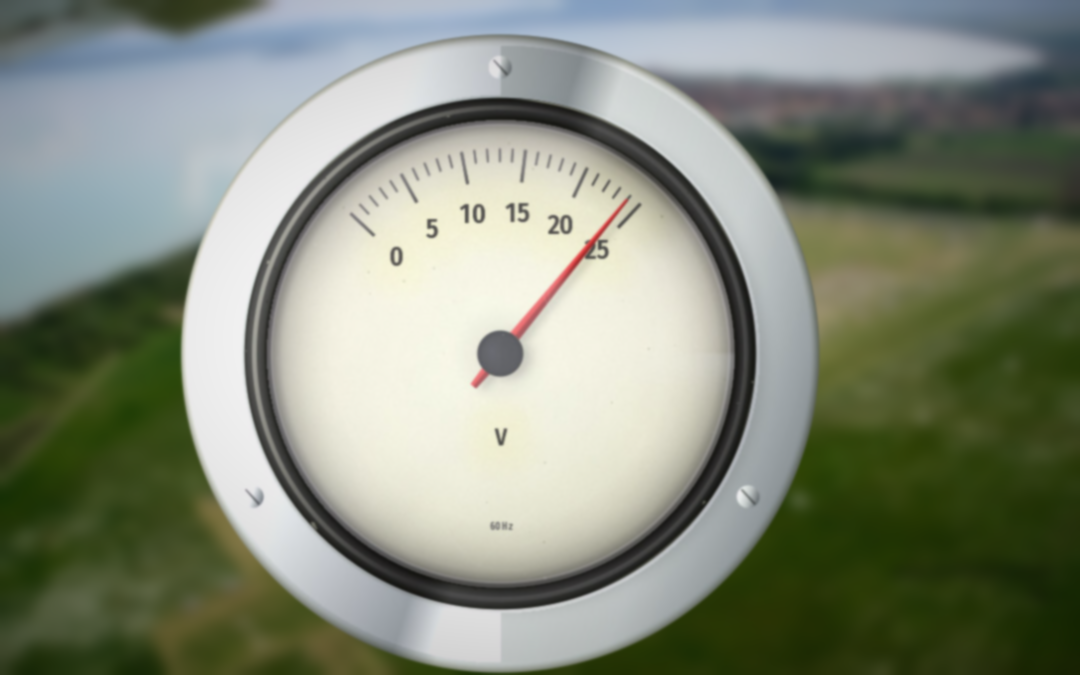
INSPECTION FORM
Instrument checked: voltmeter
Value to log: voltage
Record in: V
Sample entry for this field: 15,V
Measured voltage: 24,V
